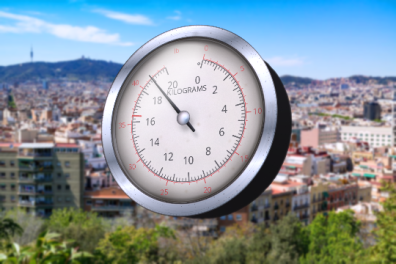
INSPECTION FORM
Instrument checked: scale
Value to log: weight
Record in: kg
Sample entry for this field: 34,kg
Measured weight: 19,kg
